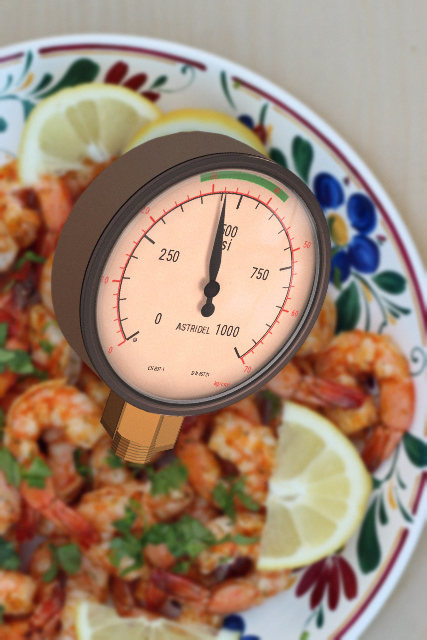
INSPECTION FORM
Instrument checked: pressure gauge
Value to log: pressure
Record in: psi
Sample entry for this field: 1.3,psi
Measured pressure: 450,psi
